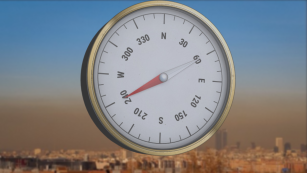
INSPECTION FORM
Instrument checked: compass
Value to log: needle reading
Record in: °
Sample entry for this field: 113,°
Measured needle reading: 240,°
